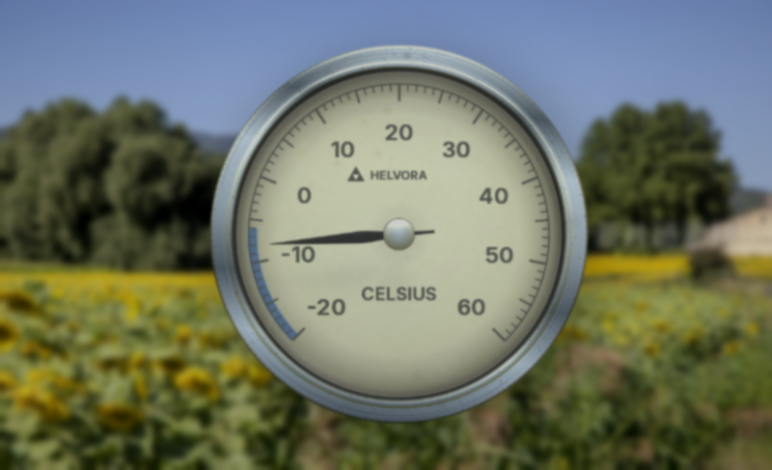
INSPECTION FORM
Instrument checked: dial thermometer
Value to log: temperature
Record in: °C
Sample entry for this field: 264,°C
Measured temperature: -8,°C
